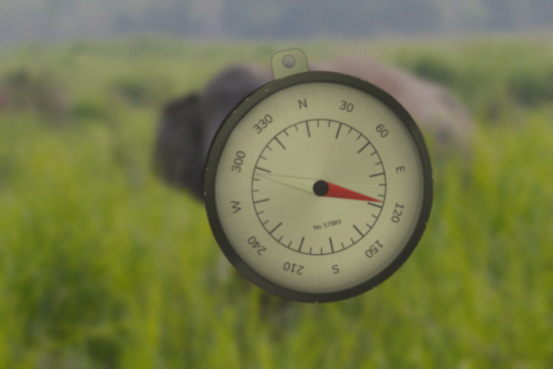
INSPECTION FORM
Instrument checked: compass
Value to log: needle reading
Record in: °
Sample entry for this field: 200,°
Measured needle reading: 115,°
